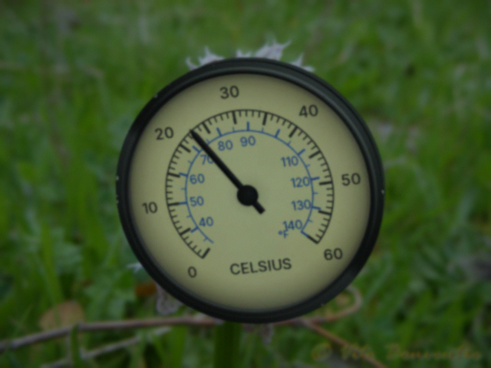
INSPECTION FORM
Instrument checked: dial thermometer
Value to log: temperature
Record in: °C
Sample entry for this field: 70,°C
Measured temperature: 23,°C
